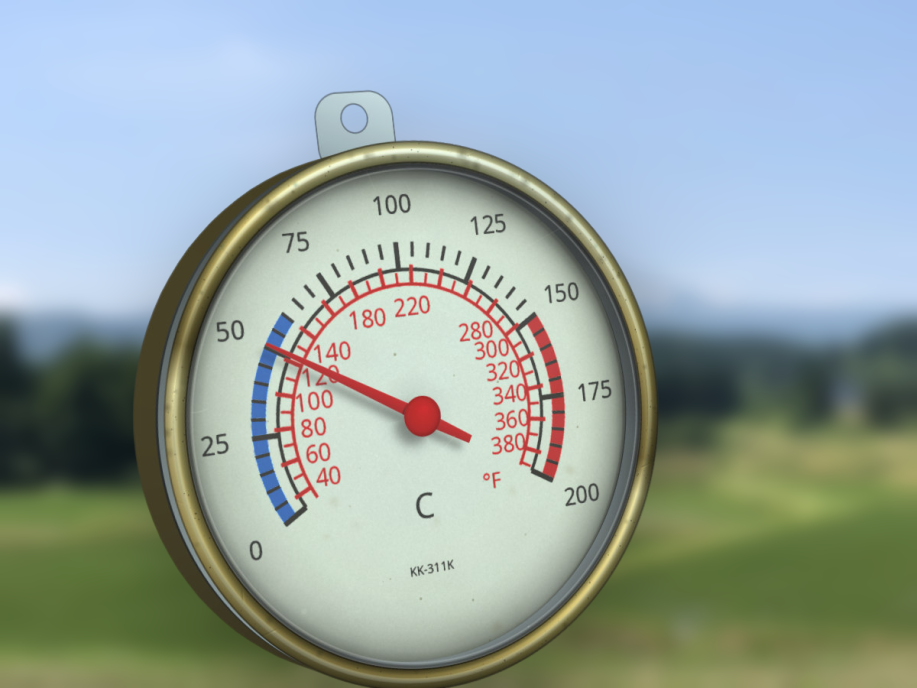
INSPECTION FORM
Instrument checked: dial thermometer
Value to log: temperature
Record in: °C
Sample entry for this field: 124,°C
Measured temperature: 50,°C
